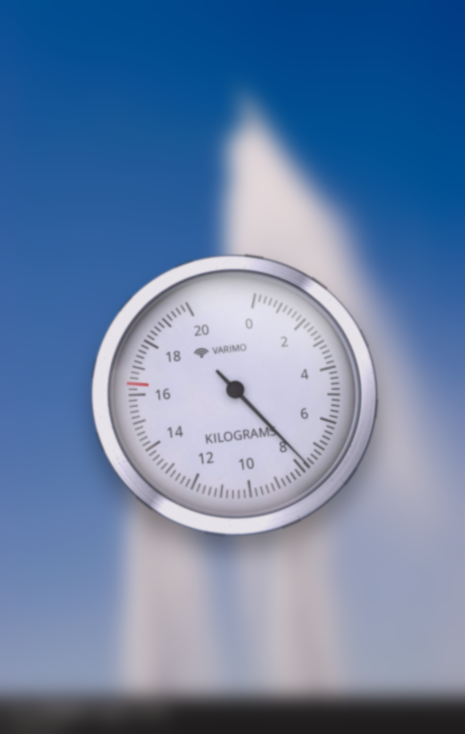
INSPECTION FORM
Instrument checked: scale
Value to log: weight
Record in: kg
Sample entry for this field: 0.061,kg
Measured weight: 7.8,kg
